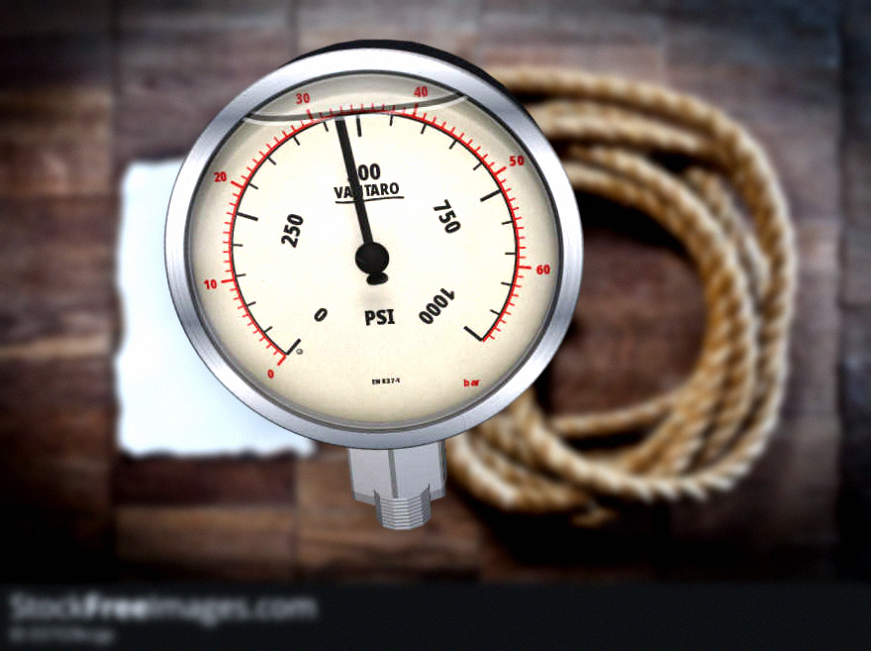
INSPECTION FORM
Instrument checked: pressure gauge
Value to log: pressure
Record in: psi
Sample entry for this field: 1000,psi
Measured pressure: 475,psi
